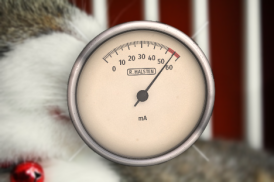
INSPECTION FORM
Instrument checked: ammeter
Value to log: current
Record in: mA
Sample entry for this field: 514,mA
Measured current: 55,mA
